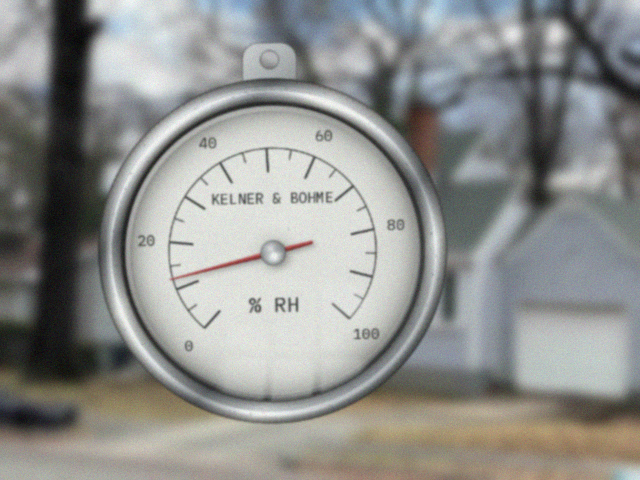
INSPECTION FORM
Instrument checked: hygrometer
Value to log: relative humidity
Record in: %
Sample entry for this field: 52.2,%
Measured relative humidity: 12.5,%
